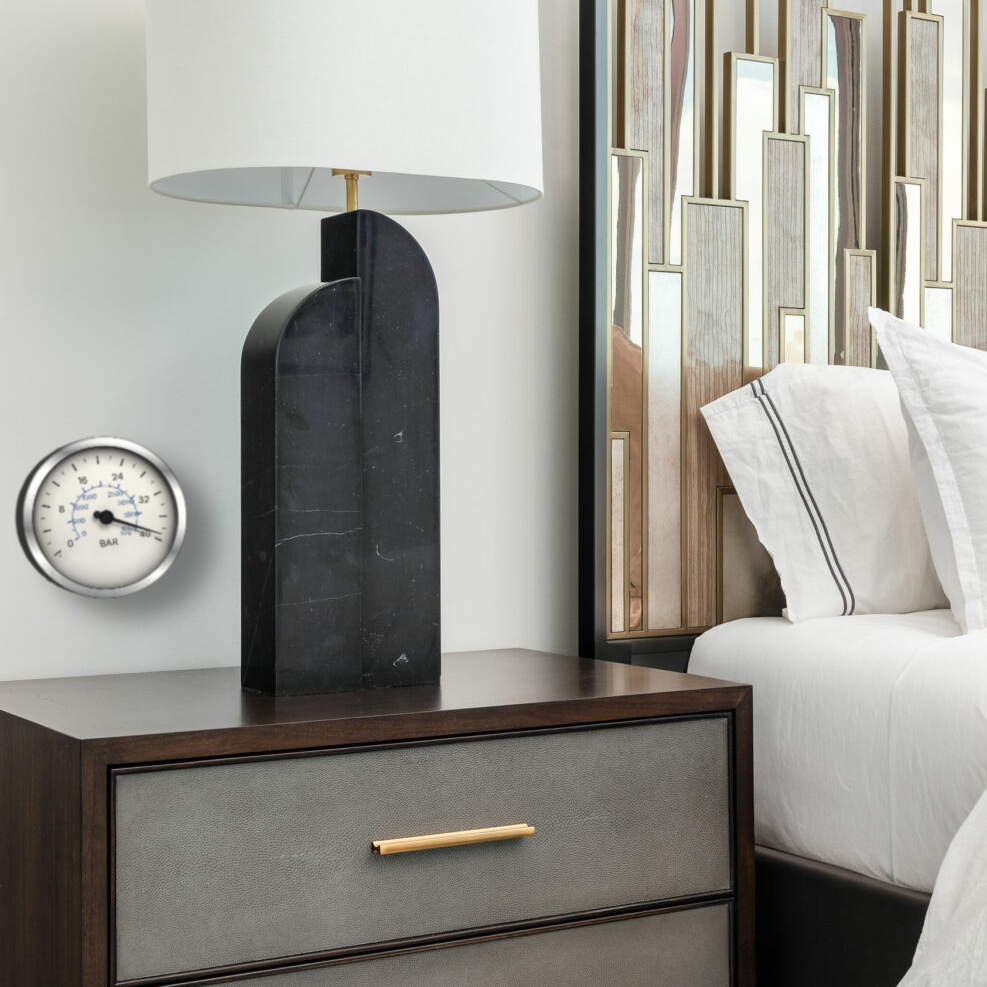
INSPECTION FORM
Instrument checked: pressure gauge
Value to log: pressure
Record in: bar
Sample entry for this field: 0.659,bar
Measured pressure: 39,bar
